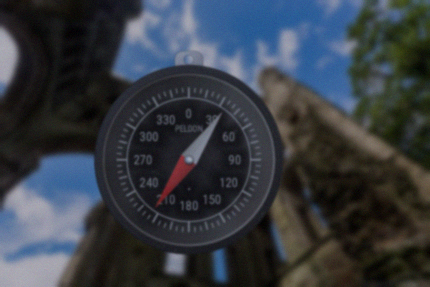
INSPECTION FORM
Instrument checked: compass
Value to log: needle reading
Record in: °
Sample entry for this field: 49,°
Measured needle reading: 215,°
